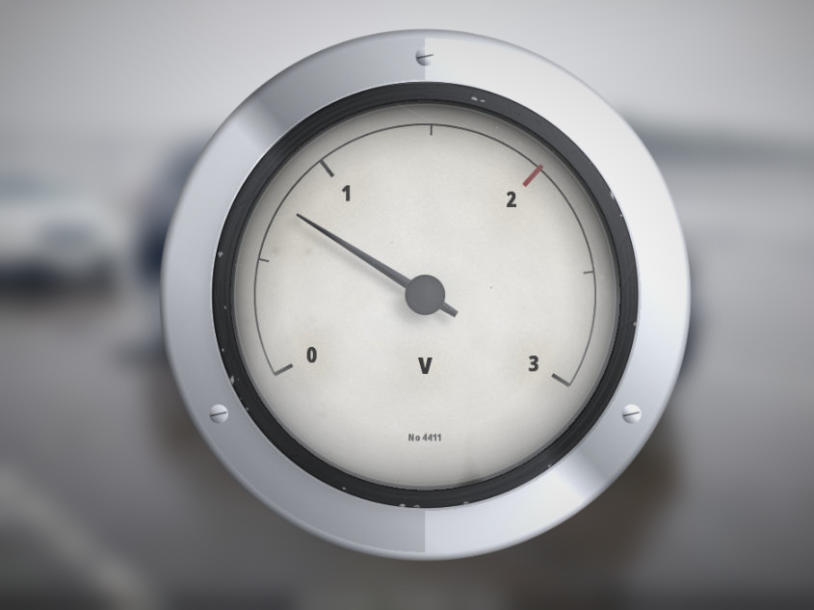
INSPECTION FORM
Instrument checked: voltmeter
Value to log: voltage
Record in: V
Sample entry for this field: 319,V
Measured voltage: 0.75,V
